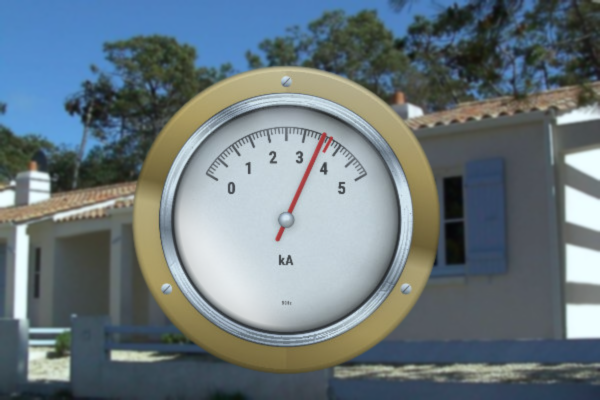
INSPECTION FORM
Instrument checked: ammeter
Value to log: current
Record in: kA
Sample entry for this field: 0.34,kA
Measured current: 3.5,kA
